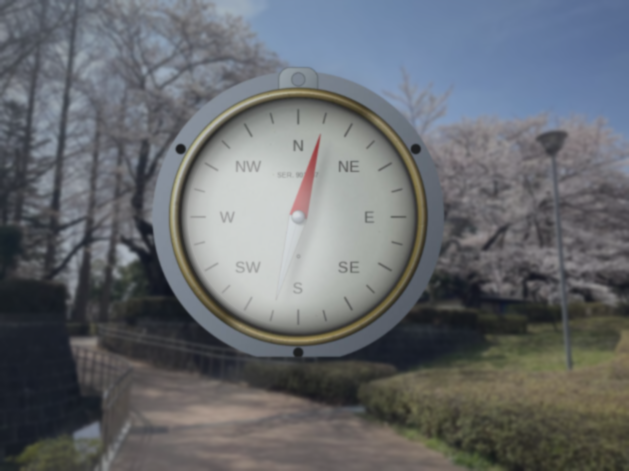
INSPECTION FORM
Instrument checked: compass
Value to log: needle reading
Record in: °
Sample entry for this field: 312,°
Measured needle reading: 15,°
